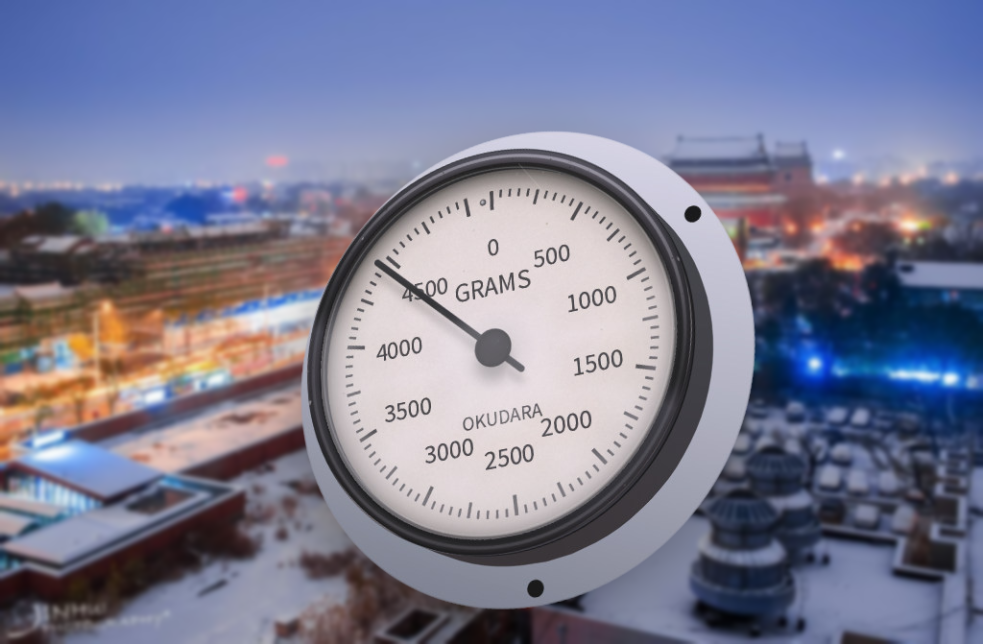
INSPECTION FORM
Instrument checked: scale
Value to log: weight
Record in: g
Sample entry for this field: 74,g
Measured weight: 4450,g
